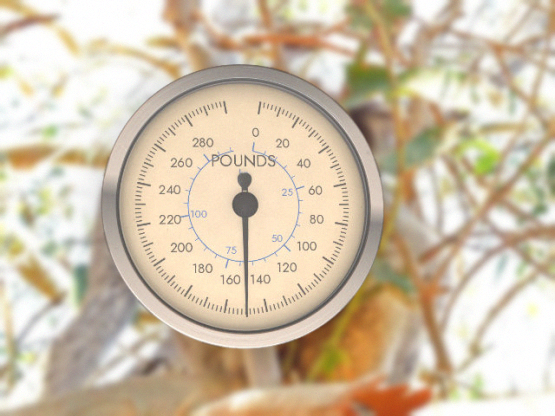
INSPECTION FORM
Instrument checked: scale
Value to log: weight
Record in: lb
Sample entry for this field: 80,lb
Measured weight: 150,lb
